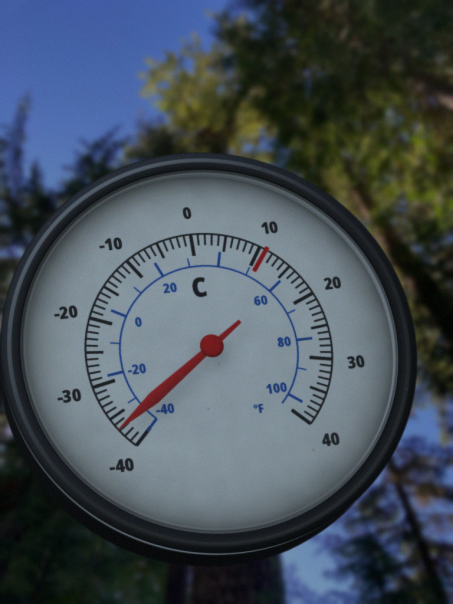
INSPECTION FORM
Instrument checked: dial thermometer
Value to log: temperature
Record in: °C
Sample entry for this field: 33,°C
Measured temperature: -37,°C
